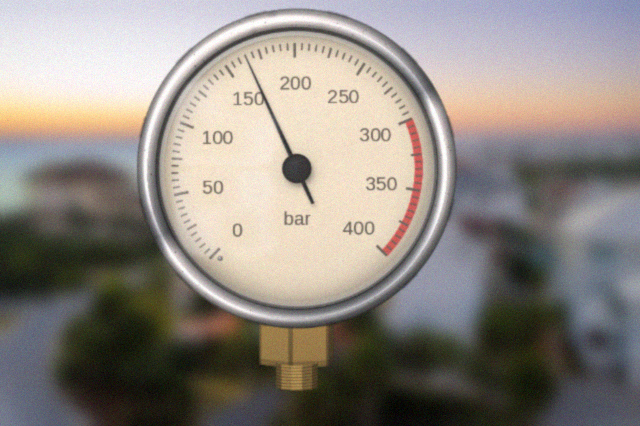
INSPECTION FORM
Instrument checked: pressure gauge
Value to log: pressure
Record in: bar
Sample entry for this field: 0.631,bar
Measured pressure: 165,bar
